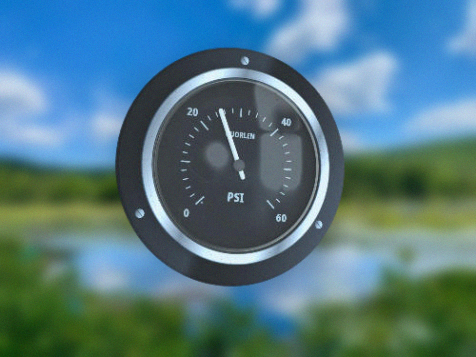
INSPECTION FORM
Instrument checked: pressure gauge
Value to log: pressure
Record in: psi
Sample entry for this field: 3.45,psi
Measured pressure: 25,psi
